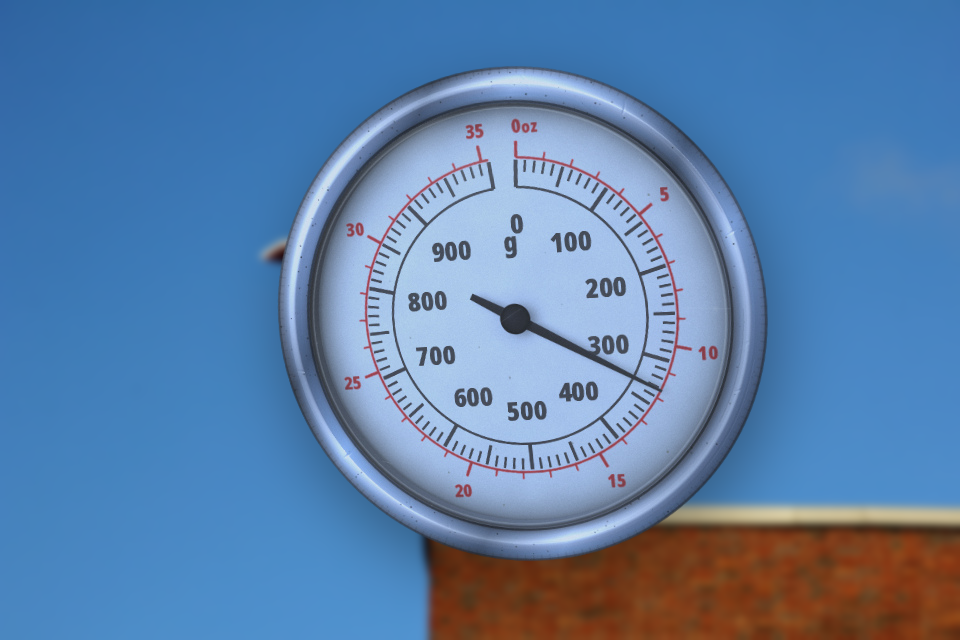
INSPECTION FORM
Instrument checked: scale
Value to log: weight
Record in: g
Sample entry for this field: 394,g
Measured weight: 330,g
